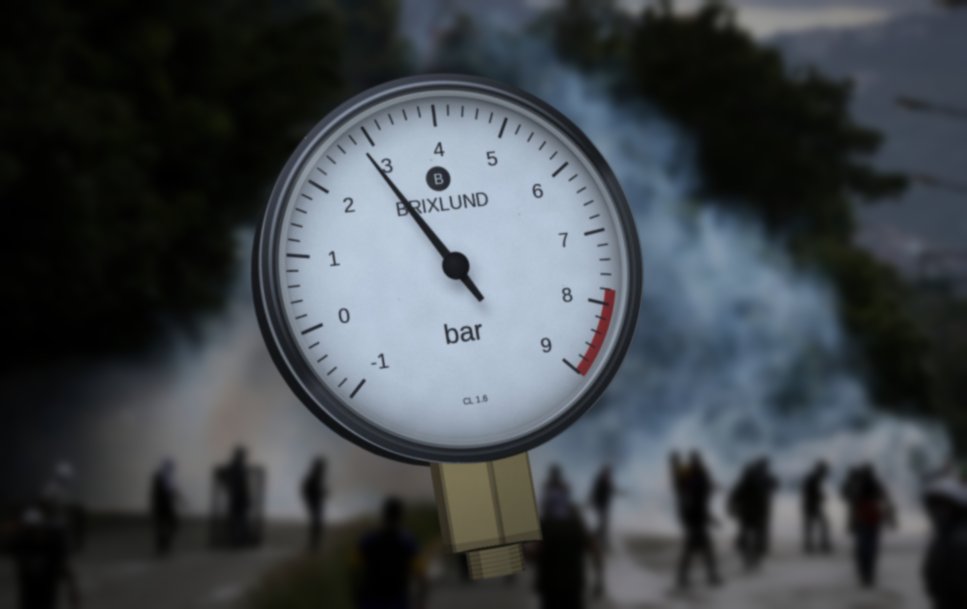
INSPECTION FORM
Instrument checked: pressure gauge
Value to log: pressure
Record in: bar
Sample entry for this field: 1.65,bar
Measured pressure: 2.8,bar
